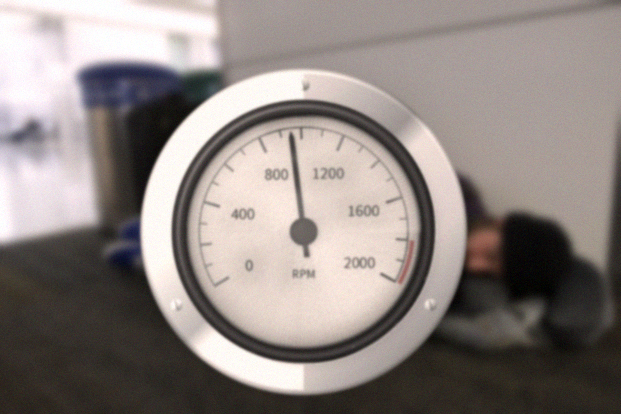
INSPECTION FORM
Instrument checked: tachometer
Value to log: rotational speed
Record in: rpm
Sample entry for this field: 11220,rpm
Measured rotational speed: 950,rpm
